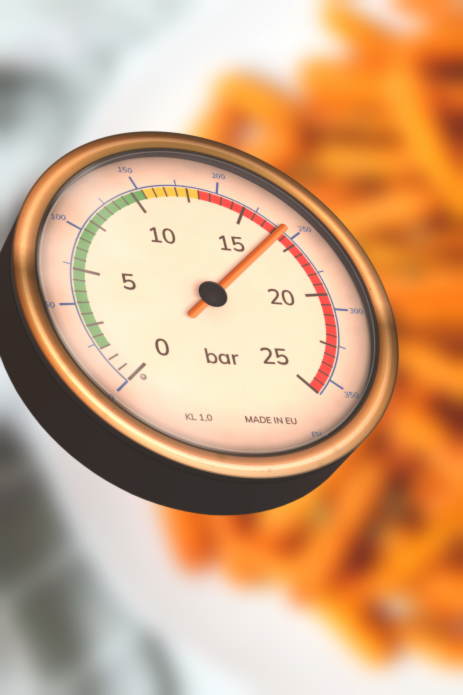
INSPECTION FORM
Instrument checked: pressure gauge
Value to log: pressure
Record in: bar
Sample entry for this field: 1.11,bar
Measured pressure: 16.75,bar
